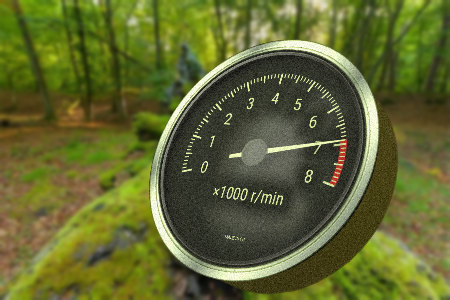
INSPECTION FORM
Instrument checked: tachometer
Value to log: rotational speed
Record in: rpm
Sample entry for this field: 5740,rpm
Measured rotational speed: 7000,rpm
